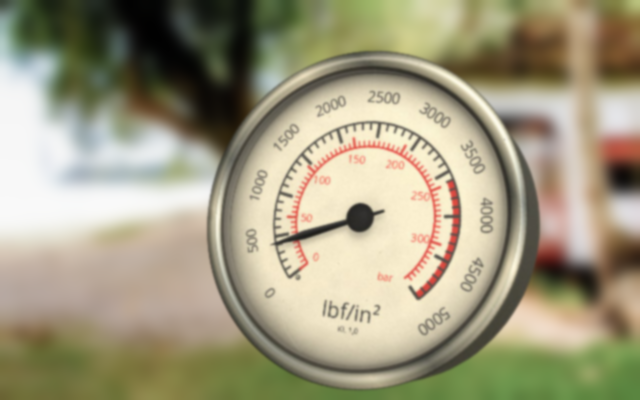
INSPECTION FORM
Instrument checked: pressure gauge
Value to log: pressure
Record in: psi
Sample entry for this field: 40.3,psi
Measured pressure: 400,psi
